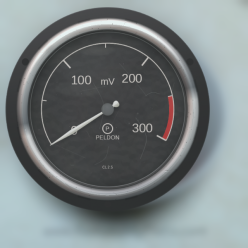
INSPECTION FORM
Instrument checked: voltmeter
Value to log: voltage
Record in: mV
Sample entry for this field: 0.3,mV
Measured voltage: 0,mV
